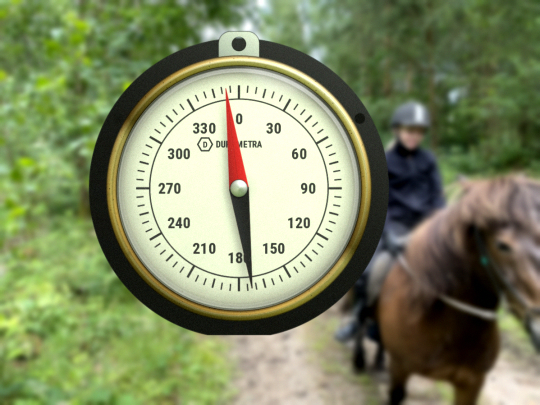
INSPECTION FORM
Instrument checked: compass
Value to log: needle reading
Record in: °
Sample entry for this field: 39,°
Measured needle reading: 352.5,°
